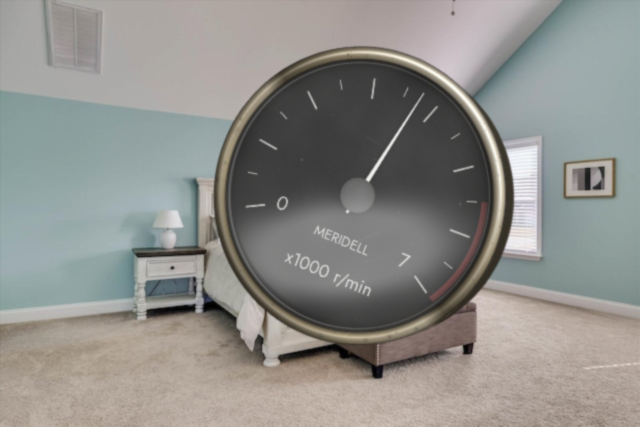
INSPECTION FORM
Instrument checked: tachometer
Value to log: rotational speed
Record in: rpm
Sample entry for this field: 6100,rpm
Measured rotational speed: 3750,rpm
